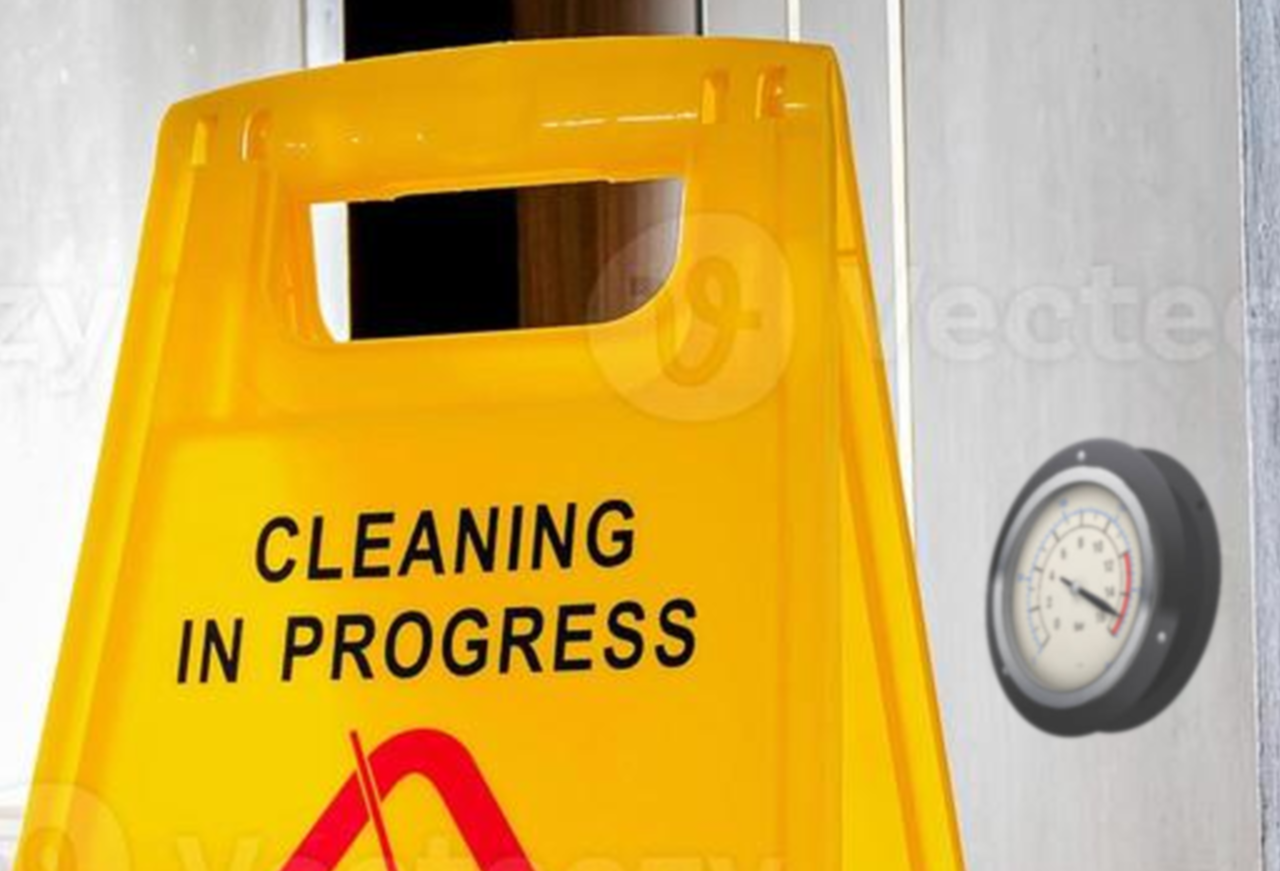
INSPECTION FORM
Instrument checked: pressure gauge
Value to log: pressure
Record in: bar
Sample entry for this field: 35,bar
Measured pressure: 15,bar
